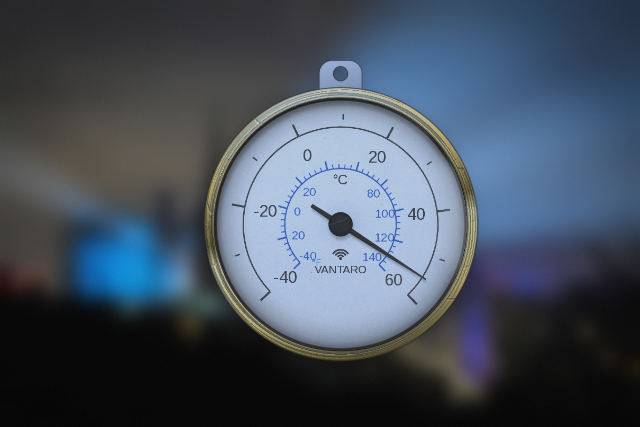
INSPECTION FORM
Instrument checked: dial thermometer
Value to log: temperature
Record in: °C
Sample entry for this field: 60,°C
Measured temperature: 55,°C
